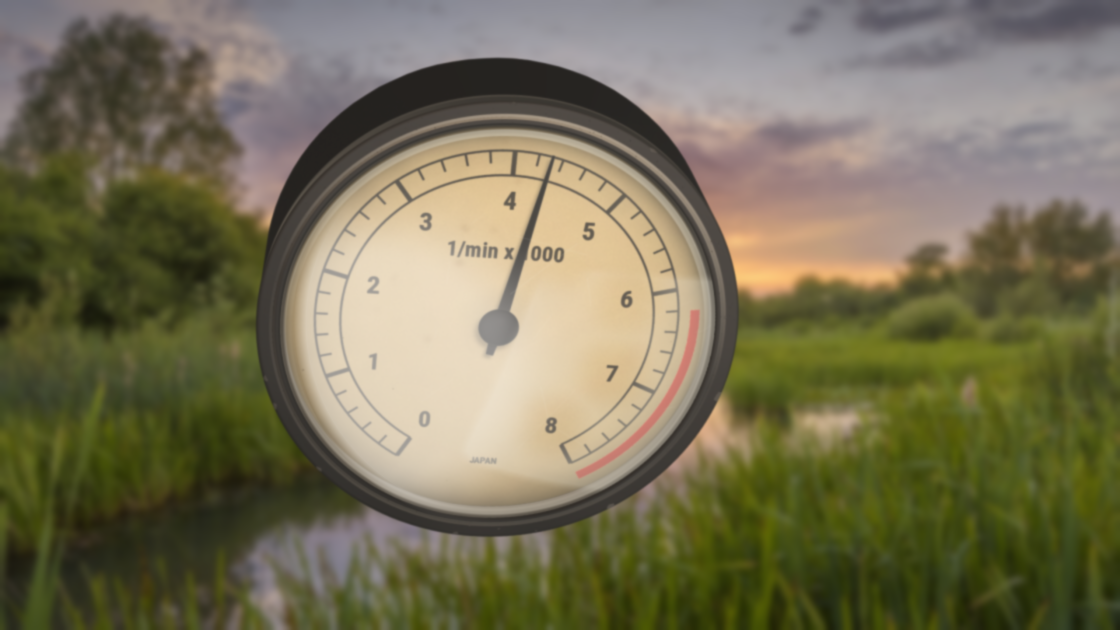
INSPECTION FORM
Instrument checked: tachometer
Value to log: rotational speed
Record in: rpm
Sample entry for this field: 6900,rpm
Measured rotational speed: 4300,rpm
